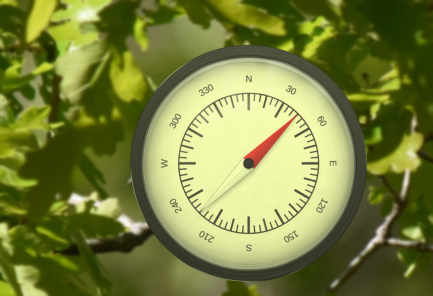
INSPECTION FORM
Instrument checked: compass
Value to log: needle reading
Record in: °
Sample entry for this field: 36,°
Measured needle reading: 45,°
